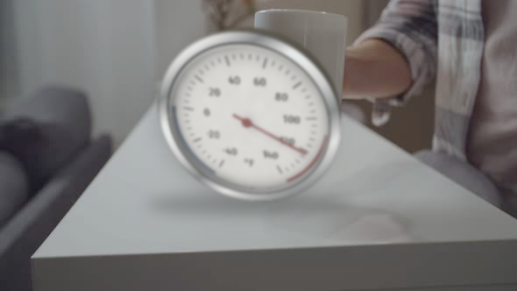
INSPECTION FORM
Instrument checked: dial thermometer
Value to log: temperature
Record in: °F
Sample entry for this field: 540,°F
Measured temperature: 120,°F
